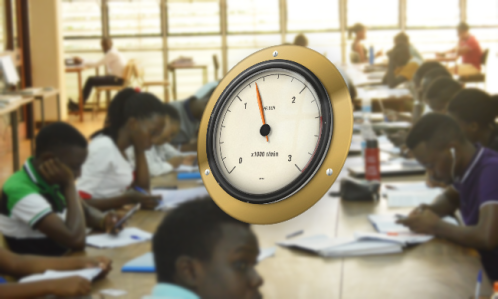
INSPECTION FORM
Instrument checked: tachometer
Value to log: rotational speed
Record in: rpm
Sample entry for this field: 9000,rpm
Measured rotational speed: 1300,rpm
